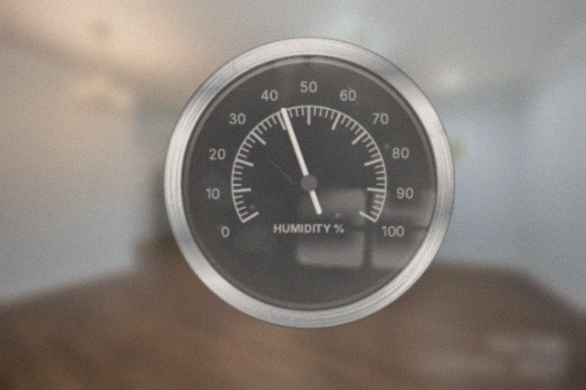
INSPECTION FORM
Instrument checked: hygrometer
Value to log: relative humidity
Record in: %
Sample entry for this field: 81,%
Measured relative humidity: 42,%
